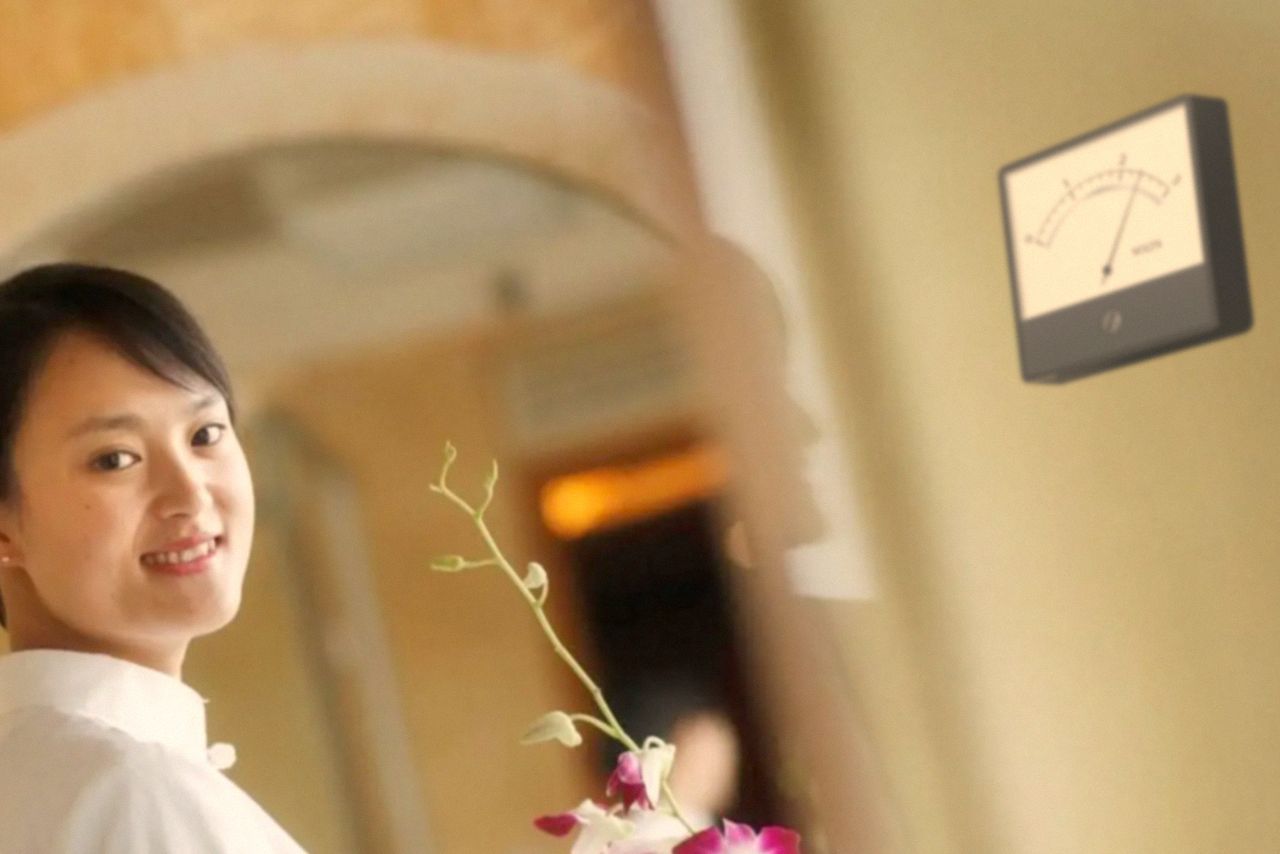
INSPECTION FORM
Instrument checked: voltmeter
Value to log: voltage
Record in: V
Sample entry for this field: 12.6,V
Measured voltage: 2.4,V
